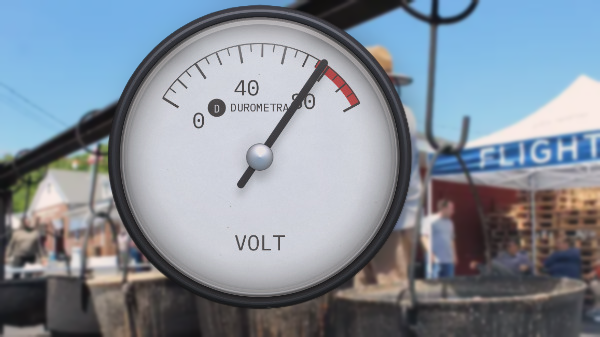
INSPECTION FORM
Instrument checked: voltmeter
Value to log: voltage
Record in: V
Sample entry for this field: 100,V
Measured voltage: 77.5,V
